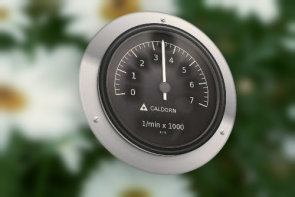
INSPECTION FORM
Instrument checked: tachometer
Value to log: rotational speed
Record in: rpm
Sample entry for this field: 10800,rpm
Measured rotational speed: 3400,rpm
